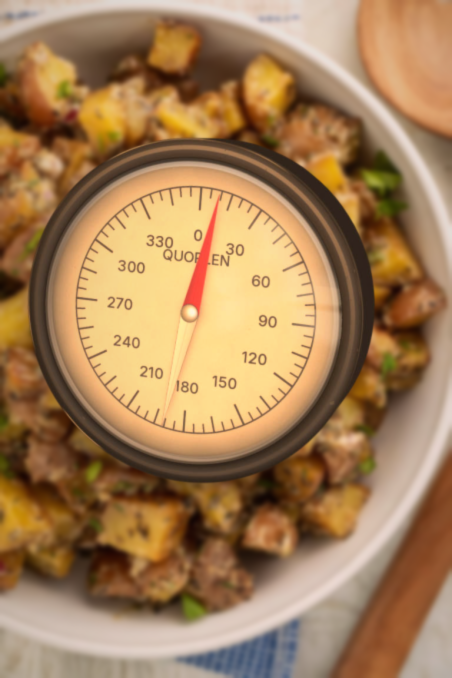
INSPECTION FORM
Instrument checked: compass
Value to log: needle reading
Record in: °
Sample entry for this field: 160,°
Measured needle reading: 10,°
